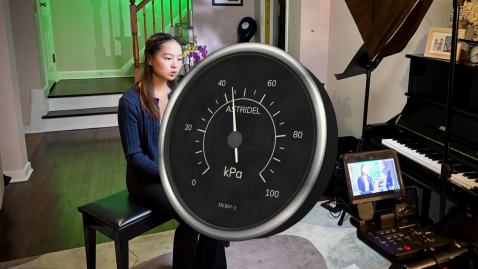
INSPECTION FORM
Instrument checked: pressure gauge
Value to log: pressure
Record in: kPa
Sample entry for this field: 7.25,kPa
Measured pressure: 45,kPa
